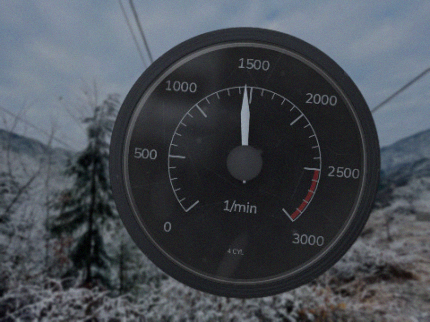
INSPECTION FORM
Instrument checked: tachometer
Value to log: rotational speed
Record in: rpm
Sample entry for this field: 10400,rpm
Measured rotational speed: 1450,rpm
